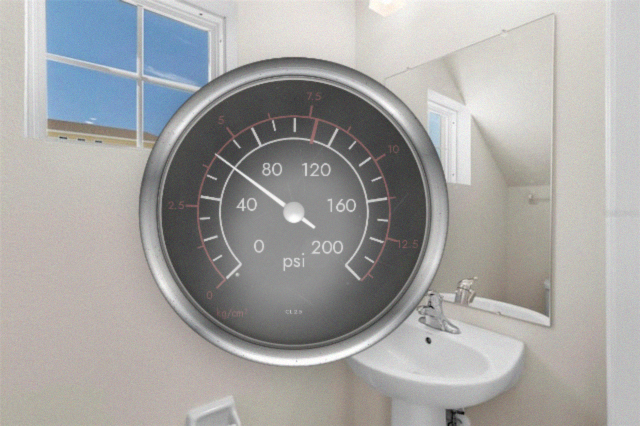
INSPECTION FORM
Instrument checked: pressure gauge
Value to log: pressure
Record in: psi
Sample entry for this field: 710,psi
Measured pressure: 60,psi
